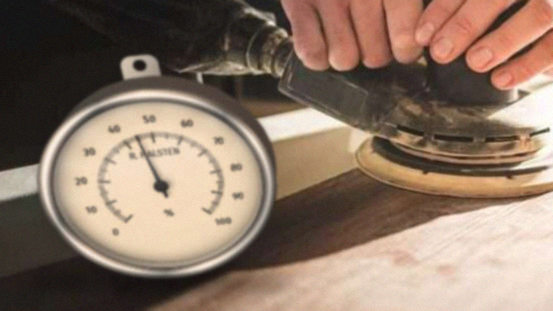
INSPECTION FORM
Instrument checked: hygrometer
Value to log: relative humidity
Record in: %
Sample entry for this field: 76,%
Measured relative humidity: 45,%
